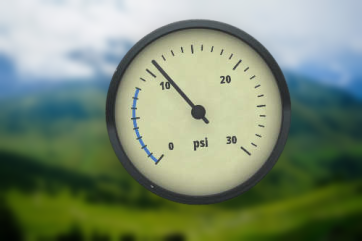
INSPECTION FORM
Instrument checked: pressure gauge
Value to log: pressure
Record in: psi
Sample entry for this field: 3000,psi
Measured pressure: 11,psi
